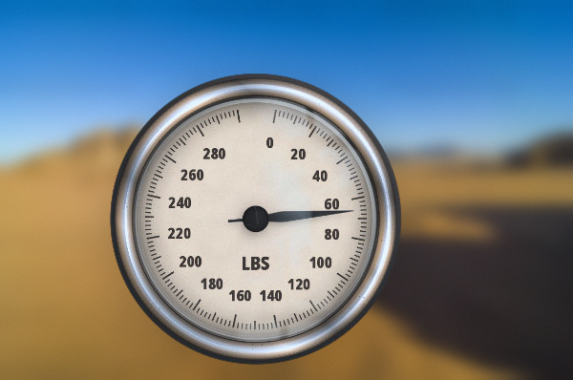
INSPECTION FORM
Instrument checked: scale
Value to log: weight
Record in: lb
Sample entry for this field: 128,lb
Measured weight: 66,lb
